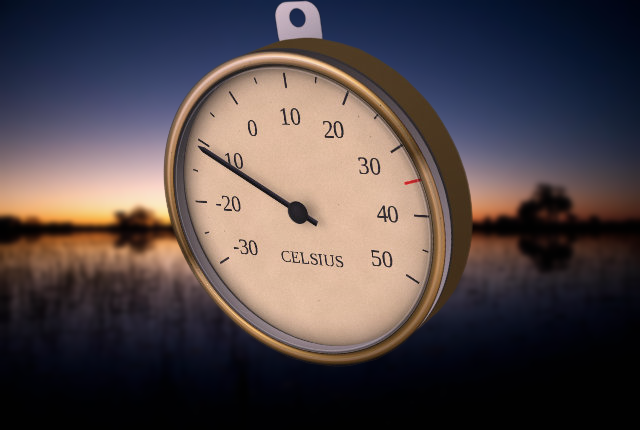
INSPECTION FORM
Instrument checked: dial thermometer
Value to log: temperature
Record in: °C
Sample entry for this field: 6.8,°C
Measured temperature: -10,°C
